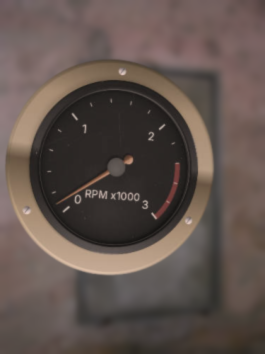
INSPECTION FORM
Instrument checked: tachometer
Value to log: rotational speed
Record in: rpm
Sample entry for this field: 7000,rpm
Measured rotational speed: 100,rpm
